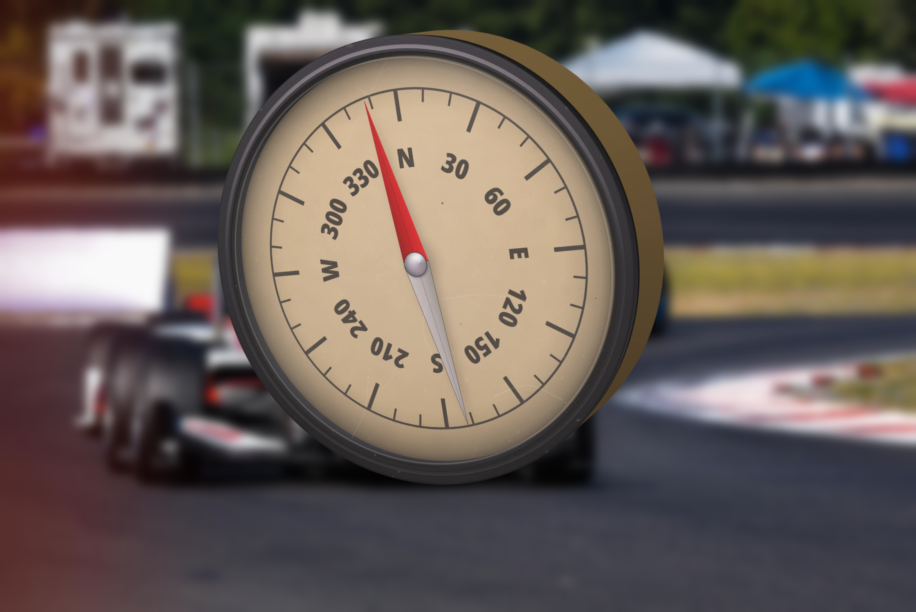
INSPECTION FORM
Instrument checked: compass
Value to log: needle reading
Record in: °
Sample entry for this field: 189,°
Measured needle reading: 350,°
